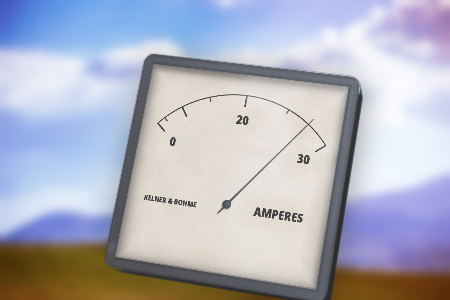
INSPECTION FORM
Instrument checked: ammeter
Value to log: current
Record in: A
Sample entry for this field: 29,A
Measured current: 27.5,A
